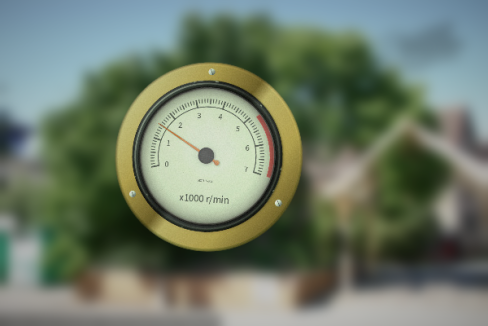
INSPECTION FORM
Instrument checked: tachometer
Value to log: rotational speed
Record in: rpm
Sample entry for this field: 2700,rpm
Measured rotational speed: 1500,rpm
